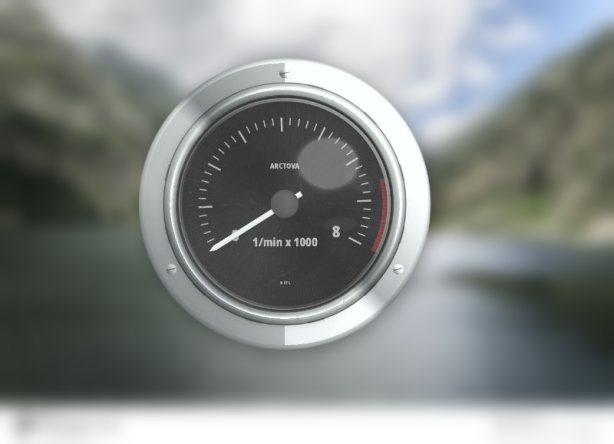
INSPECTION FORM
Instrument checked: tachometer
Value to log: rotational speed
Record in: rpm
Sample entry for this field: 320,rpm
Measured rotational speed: 0,rpm
